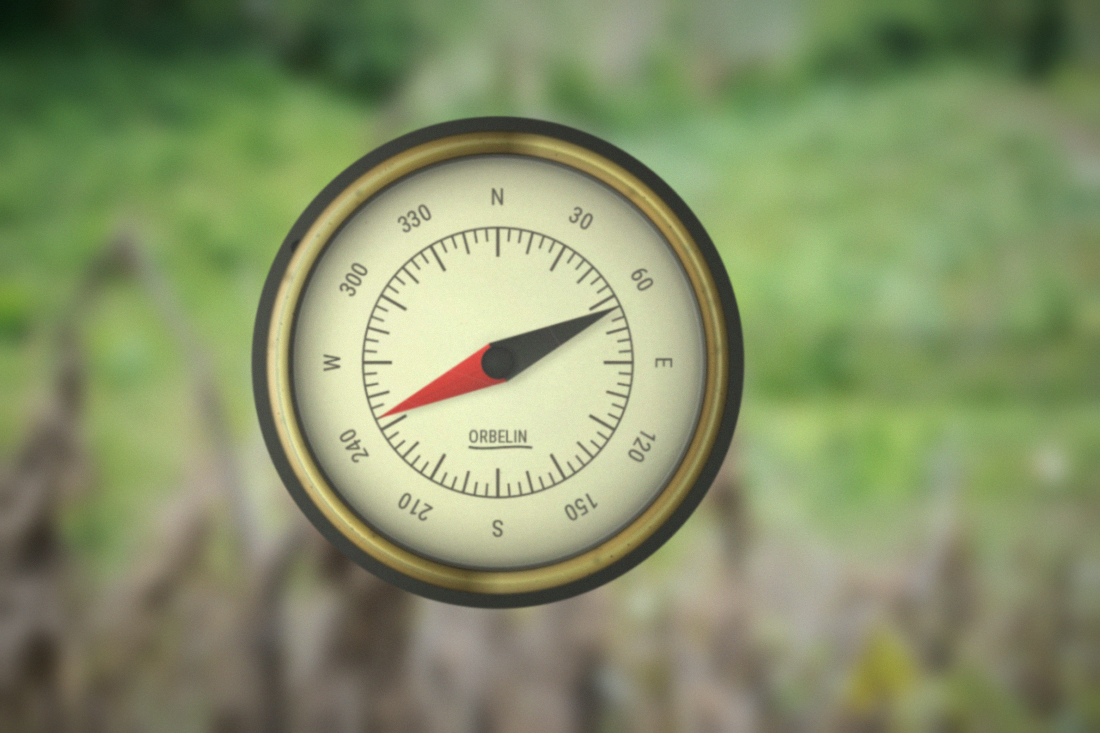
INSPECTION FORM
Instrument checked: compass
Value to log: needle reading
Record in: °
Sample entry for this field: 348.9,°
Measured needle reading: 245,°
